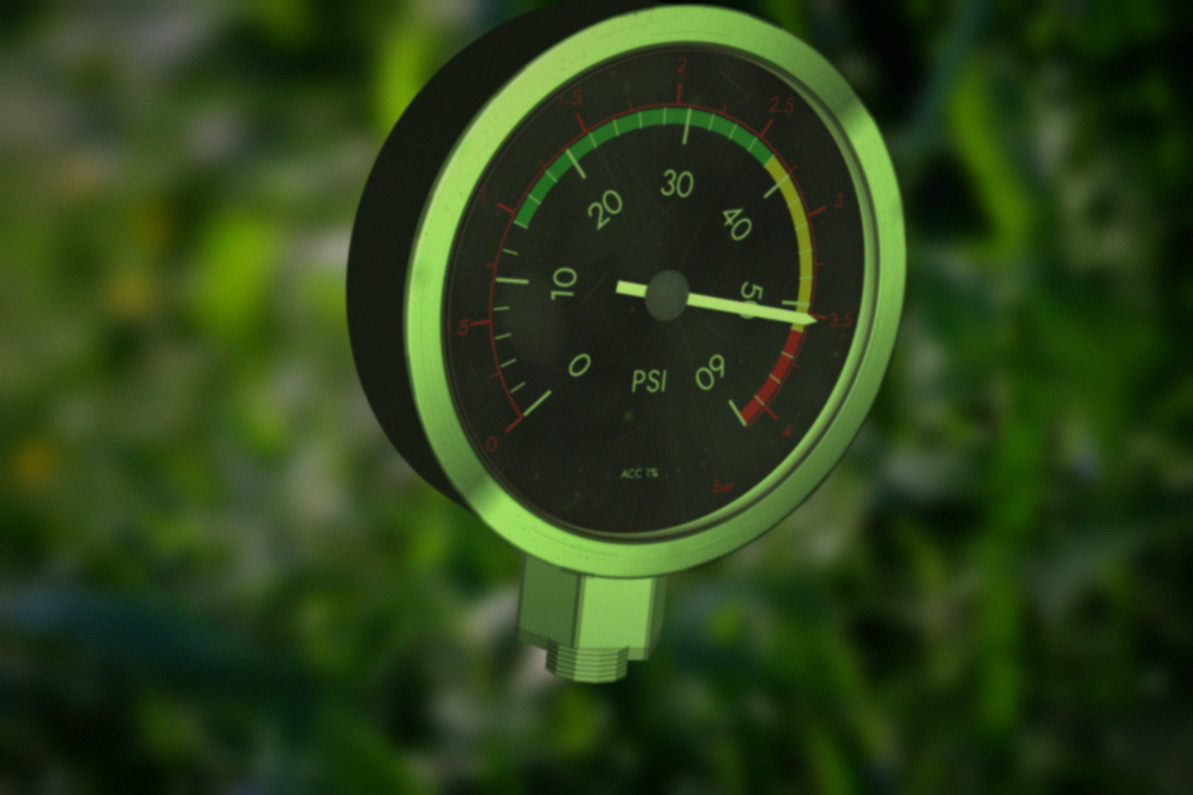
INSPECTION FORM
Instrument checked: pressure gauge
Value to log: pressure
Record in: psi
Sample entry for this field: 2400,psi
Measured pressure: 51,psi
